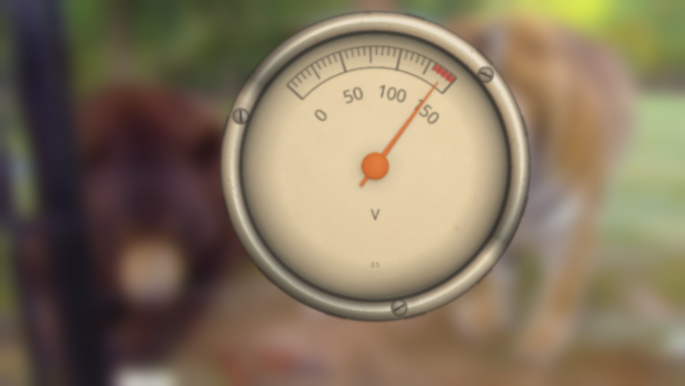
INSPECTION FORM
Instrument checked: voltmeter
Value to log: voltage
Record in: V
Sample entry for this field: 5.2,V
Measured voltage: 140,V
